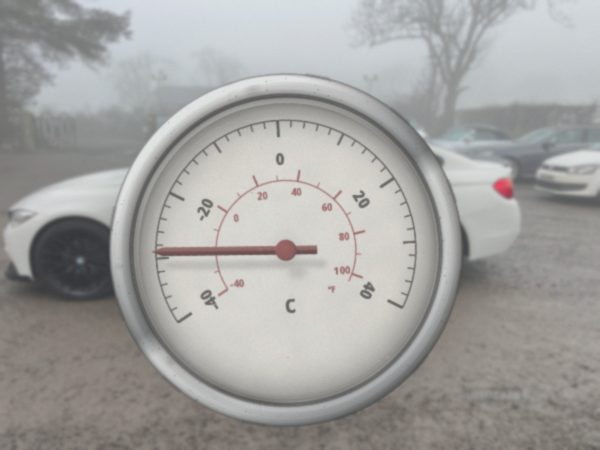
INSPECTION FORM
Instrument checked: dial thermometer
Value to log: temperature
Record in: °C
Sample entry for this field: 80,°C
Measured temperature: -29,°C
